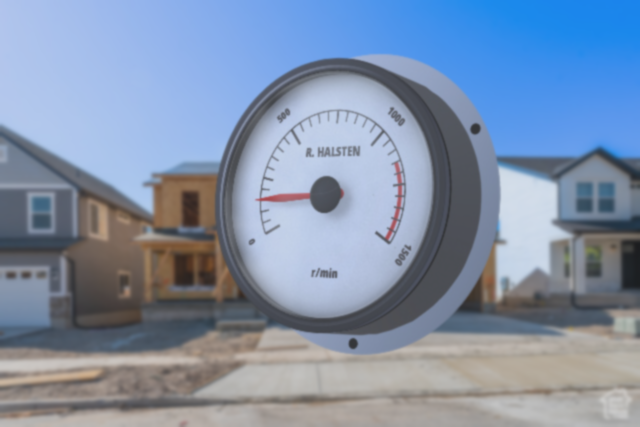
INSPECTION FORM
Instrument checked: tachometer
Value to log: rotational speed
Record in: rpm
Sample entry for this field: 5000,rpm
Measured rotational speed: 150,rpm
